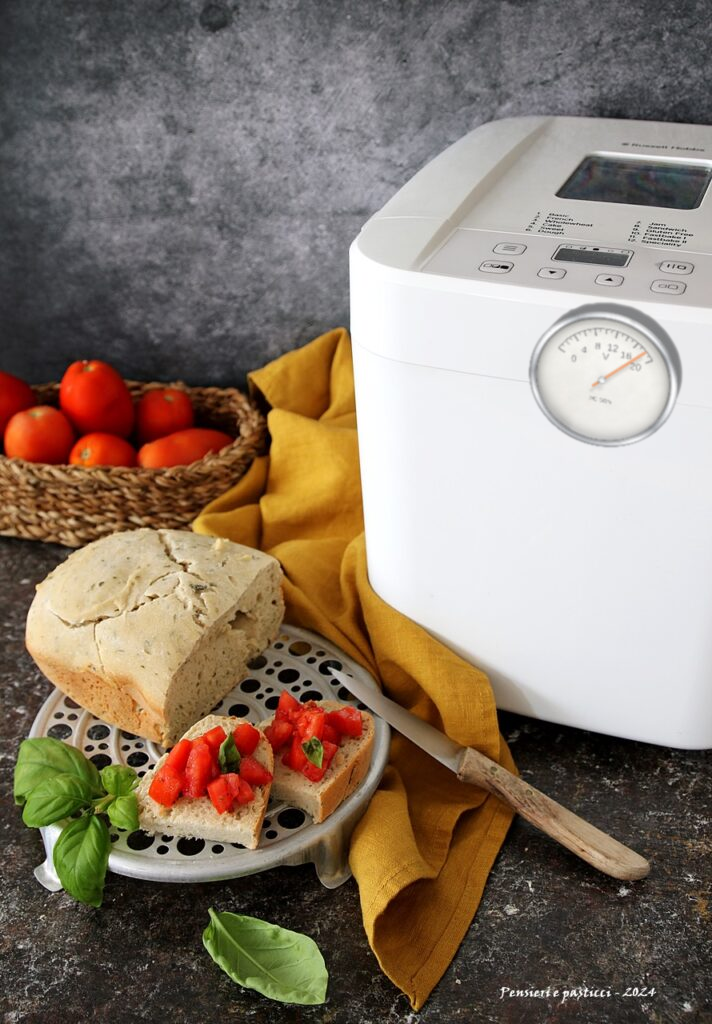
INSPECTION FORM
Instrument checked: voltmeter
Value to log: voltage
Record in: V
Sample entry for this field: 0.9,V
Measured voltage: 18,V
